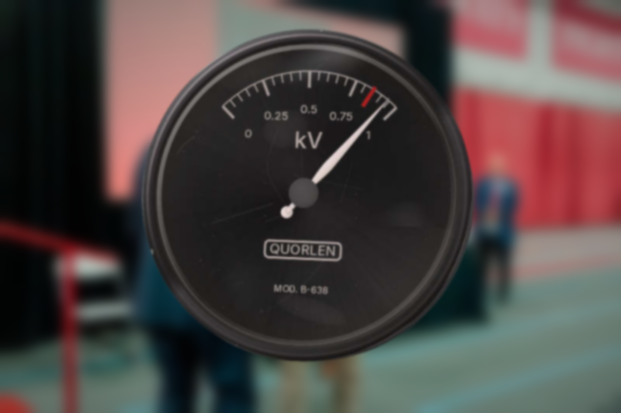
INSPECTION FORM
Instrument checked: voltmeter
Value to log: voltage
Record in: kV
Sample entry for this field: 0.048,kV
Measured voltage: 0.95,kV
